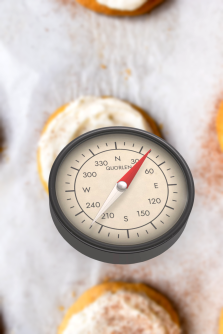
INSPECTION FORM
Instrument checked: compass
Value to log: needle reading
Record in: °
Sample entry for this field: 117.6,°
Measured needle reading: 40,°
